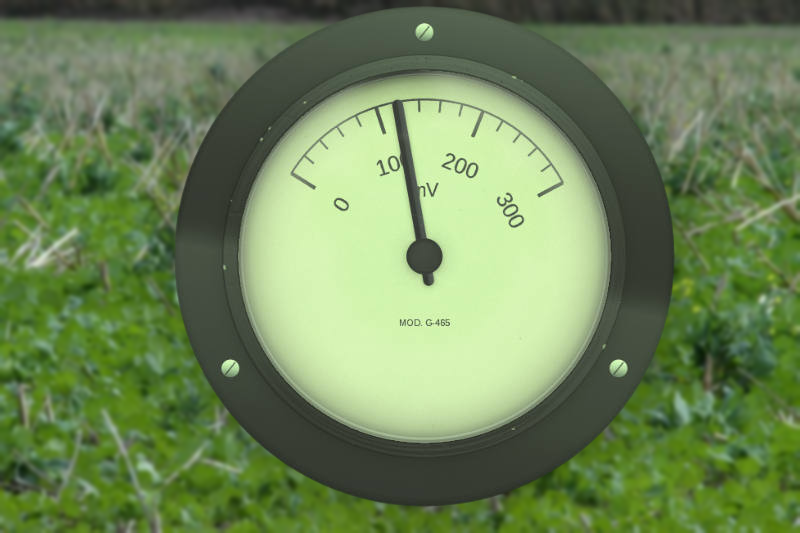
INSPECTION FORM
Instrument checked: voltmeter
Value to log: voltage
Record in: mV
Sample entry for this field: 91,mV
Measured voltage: 120,mV
